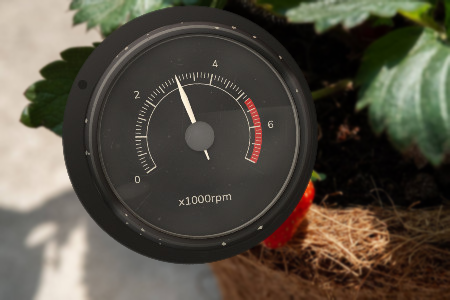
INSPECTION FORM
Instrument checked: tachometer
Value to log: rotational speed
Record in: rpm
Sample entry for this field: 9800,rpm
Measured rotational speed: 3000,rpm
